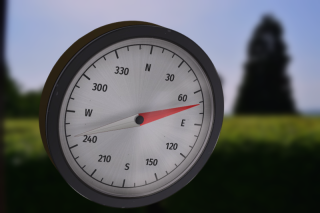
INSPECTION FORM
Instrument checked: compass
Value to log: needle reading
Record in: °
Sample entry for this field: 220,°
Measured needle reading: 70,°
